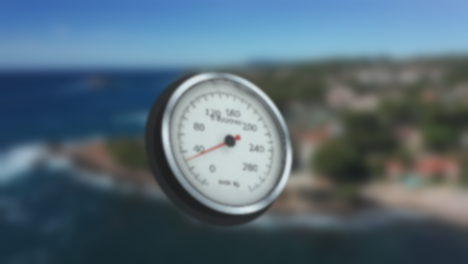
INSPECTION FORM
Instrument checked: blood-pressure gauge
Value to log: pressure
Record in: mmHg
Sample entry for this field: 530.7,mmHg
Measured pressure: 30,mmHg
